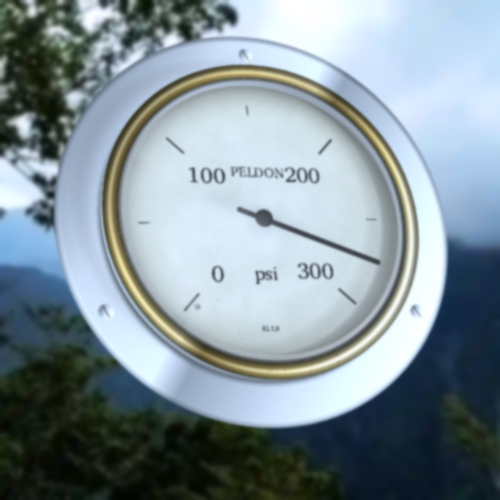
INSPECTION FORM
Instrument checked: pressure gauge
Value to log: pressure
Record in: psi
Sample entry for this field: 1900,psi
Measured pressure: 275,psi
